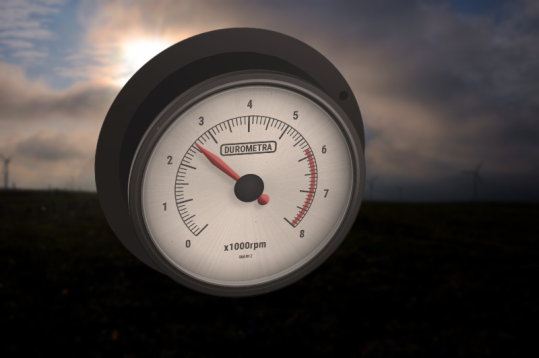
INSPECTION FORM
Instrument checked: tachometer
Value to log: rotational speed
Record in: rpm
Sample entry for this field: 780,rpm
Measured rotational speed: 2600,rpm
